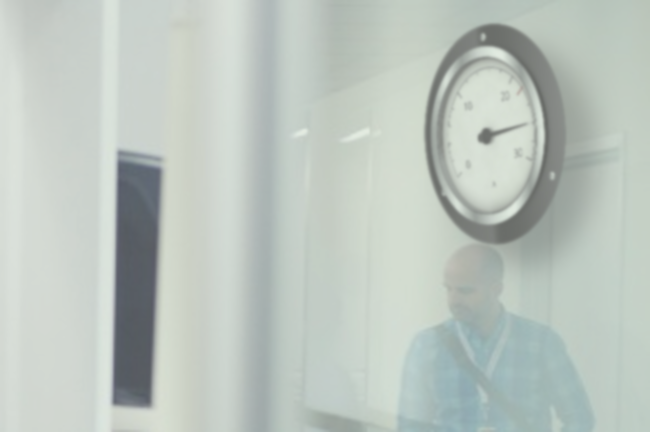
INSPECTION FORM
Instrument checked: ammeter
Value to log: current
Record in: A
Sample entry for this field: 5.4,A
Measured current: 26,A
